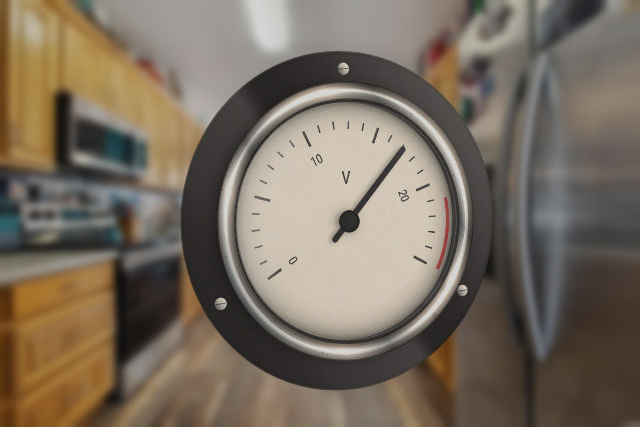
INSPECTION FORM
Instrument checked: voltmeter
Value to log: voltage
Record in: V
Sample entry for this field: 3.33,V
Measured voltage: 17,V
